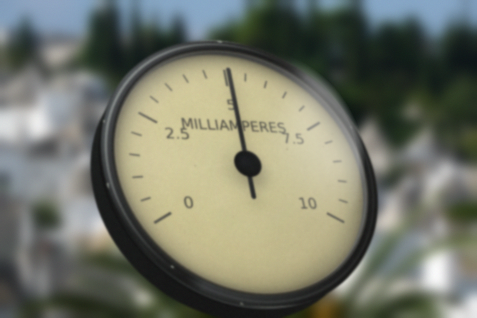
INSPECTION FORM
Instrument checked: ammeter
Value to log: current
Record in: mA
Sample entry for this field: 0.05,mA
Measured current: 5,mA
